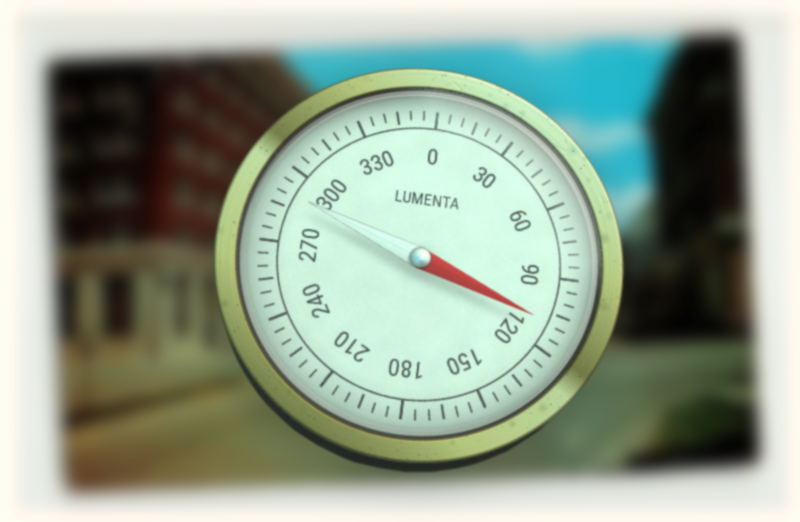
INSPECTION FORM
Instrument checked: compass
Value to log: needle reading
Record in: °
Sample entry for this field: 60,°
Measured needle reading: 110,°
